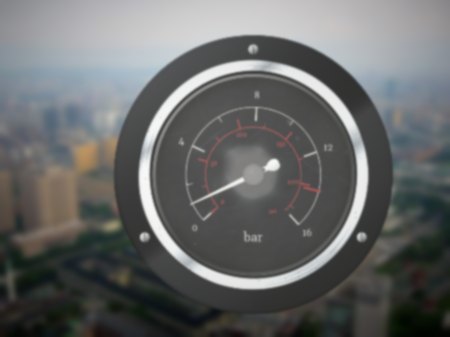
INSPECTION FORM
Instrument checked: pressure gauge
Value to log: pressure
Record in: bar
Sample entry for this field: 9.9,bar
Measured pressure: 1,bar
